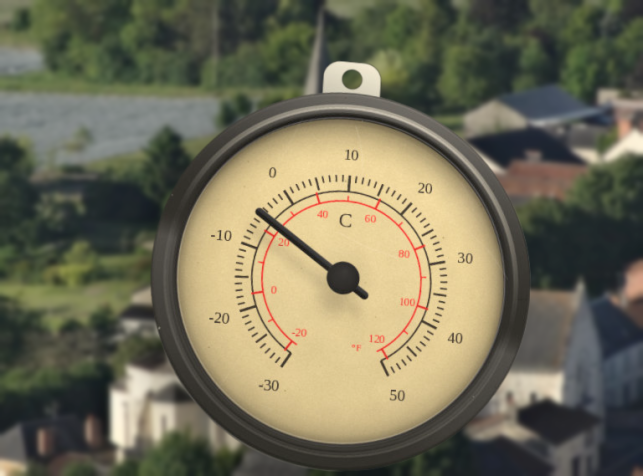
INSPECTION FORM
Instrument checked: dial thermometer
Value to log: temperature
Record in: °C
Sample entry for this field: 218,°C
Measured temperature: -5,°C
